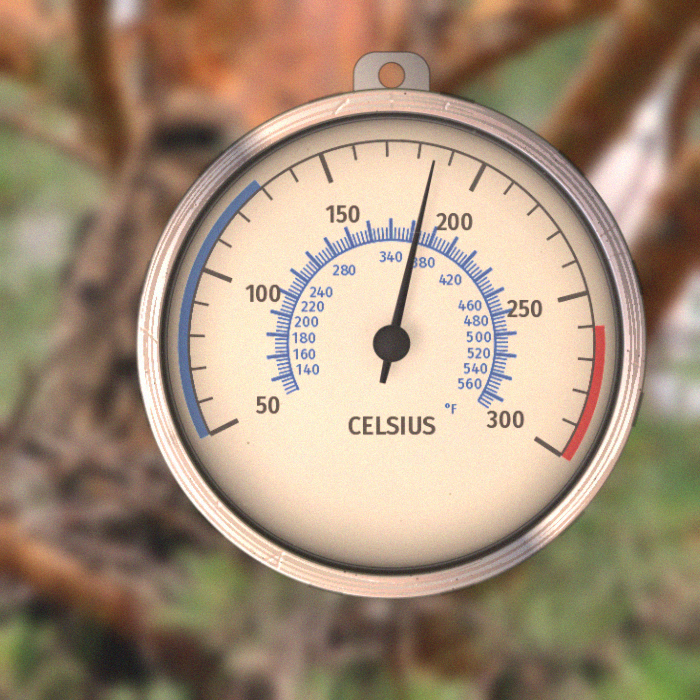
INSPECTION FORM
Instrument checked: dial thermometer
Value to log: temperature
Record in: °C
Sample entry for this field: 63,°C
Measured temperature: 185,°C
